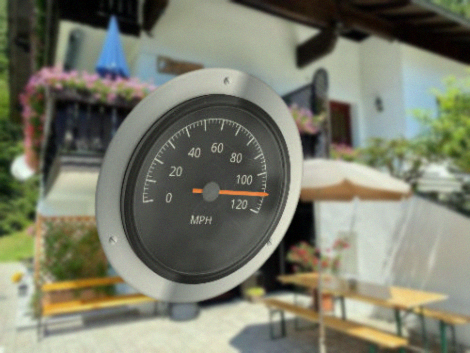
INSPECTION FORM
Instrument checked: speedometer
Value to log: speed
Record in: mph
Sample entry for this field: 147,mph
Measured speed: 110,mph
